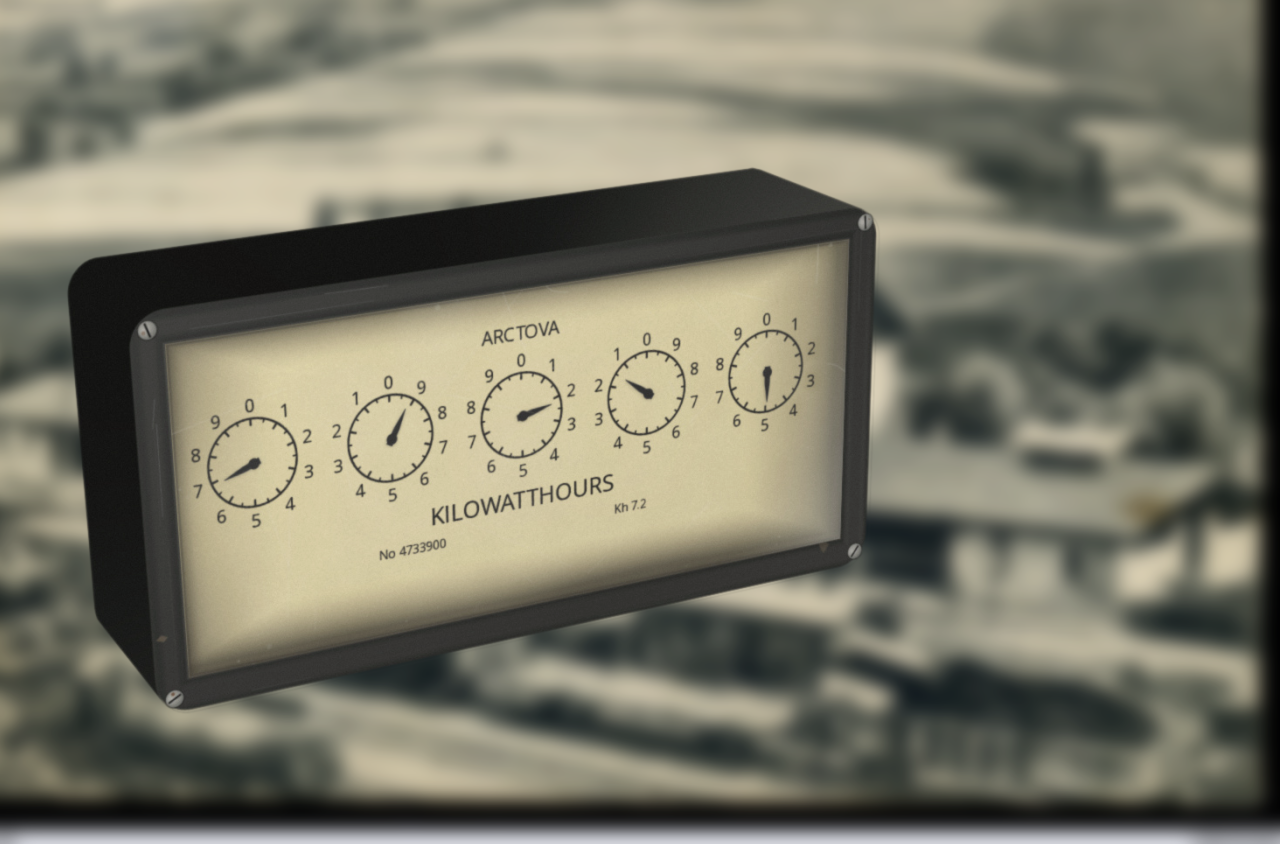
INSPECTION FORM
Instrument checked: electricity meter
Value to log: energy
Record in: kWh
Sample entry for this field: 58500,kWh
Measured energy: 69215,kWh
